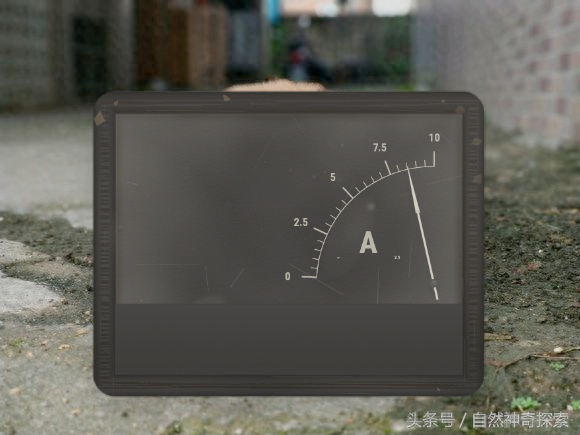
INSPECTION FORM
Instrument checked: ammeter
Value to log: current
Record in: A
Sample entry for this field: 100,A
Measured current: 8.5,A
